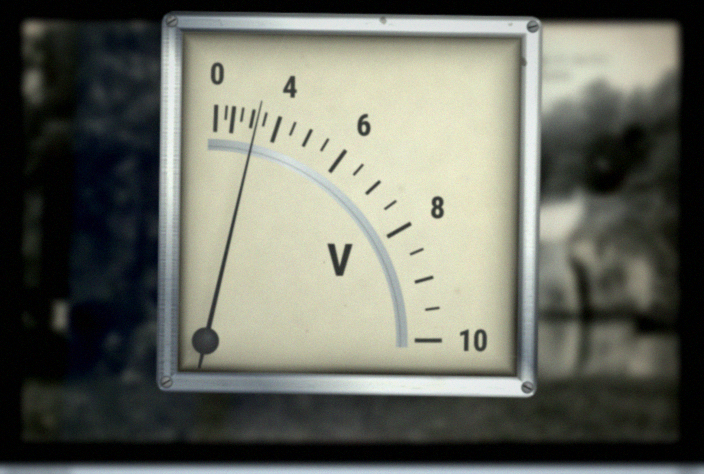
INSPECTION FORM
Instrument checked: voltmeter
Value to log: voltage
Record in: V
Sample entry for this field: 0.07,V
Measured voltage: 3.25,V
